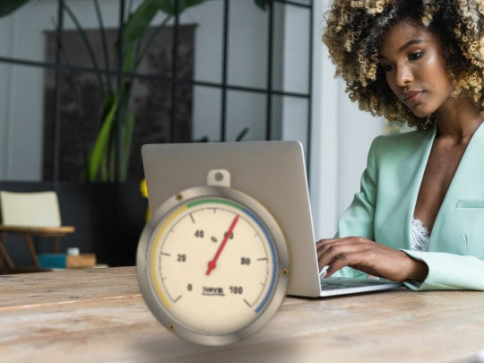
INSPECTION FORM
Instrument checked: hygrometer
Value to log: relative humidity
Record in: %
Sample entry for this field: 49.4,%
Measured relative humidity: 60,%
